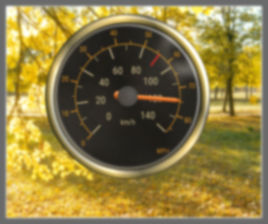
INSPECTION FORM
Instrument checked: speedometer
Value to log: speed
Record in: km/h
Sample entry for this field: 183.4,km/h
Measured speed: 120,km/h
